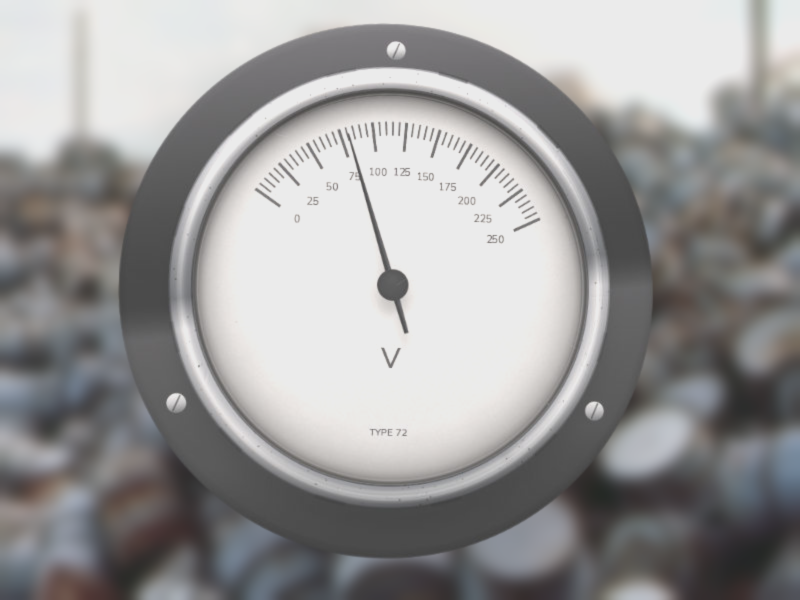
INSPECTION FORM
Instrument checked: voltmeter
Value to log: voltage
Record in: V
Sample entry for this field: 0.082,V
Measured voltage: 80,V
